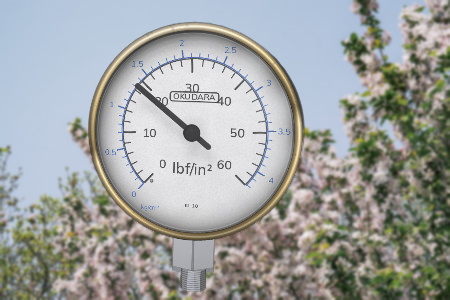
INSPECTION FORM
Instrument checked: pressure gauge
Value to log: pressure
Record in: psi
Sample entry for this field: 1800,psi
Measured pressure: 19,psi
